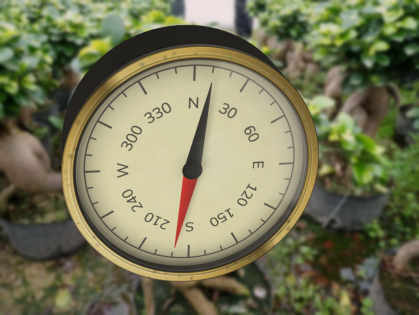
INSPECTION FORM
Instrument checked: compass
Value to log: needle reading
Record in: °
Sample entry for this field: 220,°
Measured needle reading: 190,°
